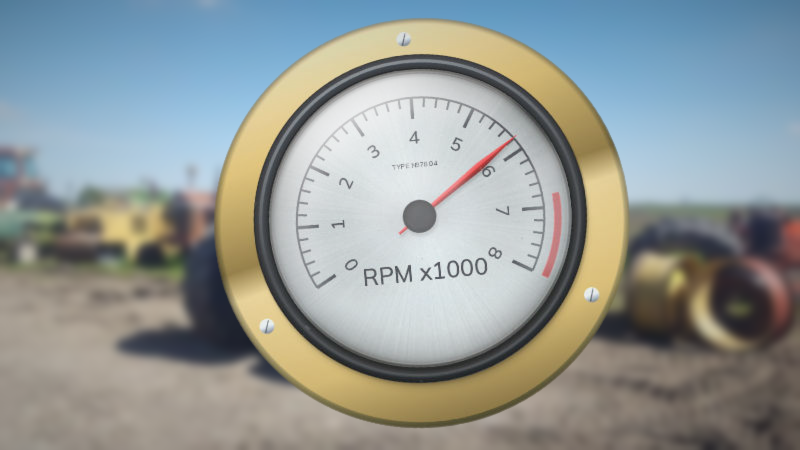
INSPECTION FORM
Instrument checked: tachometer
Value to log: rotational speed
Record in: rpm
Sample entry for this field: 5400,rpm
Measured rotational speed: 5800,rpm
